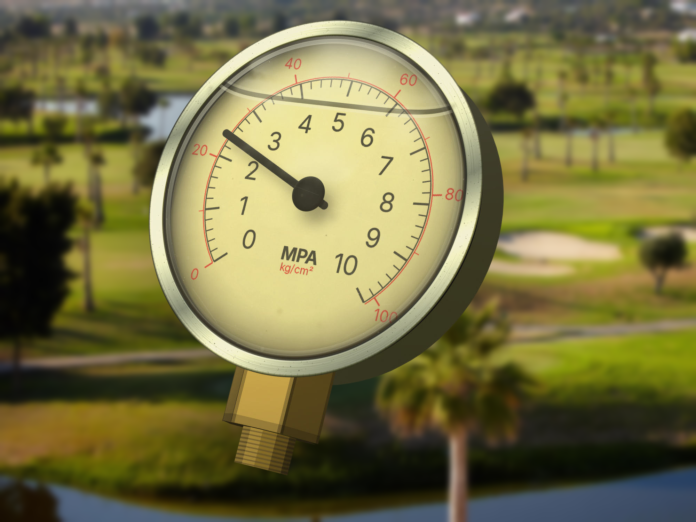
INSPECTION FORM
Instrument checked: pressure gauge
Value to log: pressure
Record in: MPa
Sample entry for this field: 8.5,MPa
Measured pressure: 2.4,MPa
